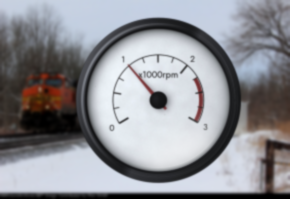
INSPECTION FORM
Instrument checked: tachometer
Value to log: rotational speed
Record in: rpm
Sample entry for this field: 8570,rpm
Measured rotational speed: 1000,rpm
